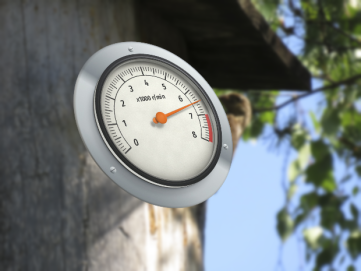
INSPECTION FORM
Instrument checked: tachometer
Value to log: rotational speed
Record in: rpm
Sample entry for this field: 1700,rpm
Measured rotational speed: 6500,rpm
